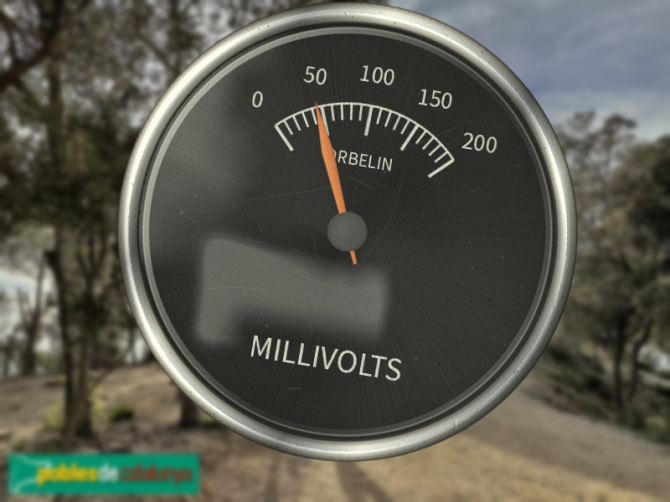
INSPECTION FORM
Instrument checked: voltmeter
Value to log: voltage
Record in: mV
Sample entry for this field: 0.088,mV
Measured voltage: 45,mV
